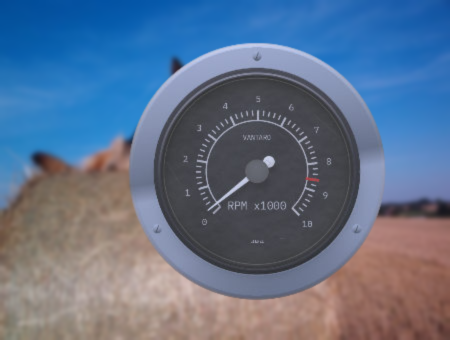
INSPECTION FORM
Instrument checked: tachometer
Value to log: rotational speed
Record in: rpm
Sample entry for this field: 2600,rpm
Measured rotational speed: 200,rpm
